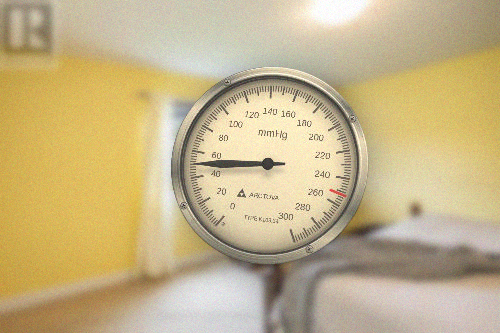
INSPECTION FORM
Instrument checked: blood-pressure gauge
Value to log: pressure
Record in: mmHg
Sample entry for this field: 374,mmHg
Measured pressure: 50,mmHg
